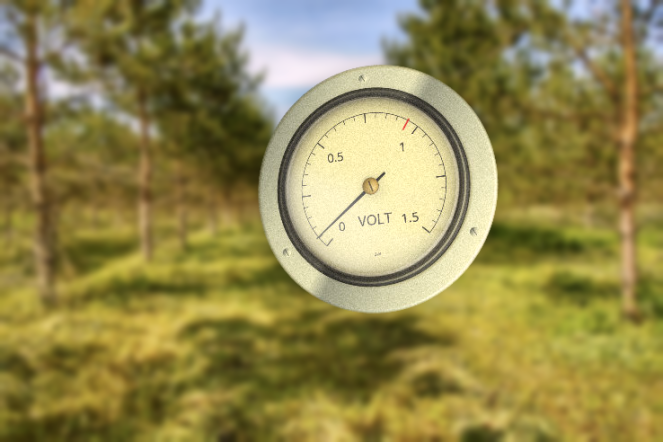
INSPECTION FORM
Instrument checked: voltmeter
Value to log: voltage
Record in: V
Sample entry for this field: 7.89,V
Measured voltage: 0.05,V
